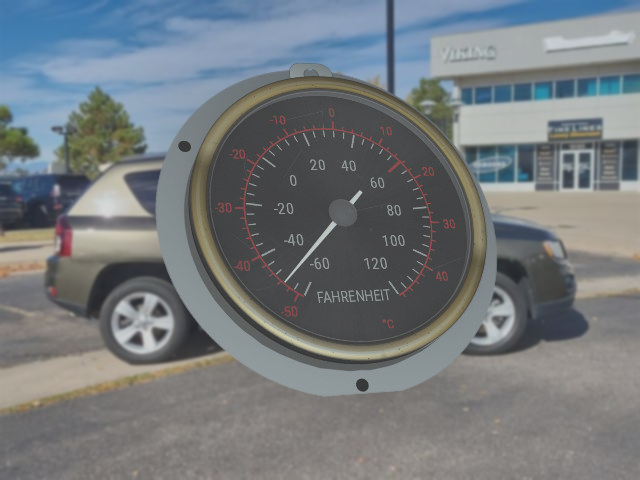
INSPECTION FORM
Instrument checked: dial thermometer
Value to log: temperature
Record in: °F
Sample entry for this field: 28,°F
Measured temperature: -52,°F
